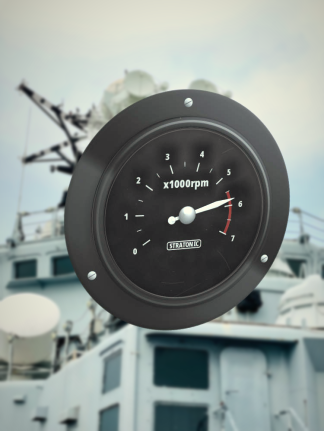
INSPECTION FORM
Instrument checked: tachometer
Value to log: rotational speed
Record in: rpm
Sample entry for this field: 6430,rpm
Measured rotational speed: 5750,rpm
